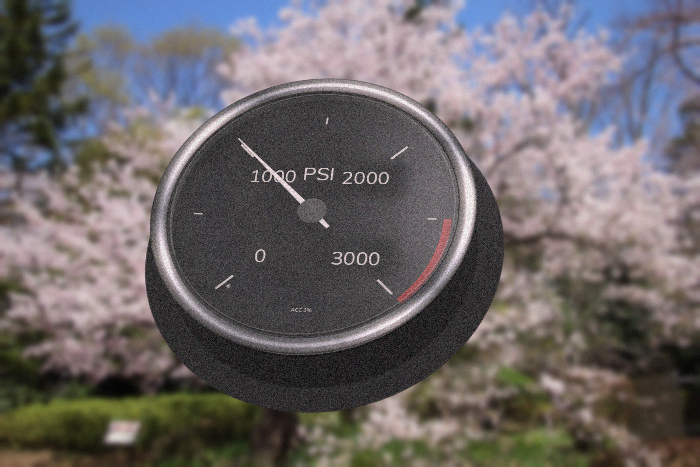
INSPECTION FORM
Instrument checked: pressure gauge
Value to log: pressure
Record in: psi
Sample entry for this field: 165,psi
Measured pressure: 1000,psi
